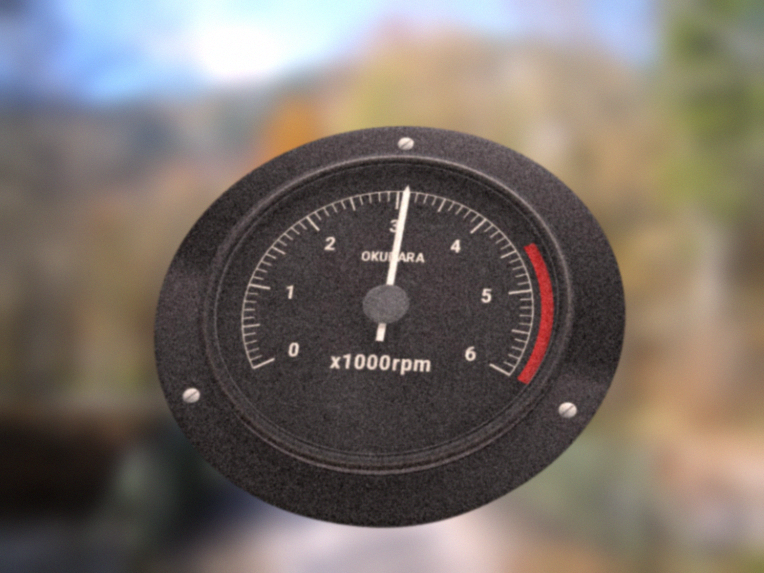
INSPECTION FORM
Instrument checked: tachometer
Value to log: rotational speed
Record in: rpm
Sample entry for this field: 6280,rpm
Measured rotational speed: 3100,rpm
